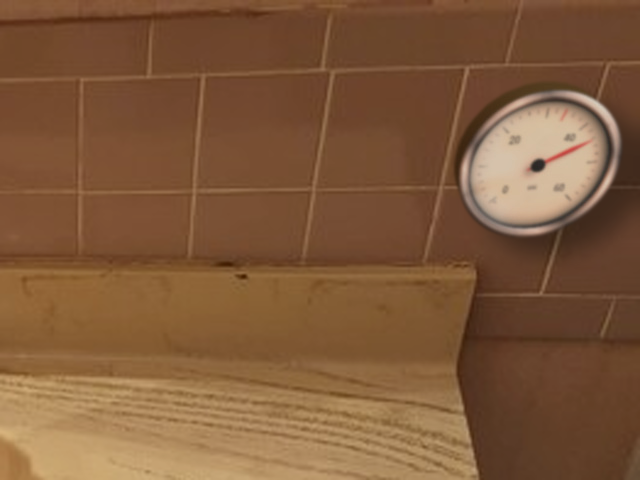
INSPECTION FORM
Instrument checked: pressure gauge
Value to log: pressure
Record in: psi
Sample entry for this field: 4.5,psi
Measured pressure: 44,psi
